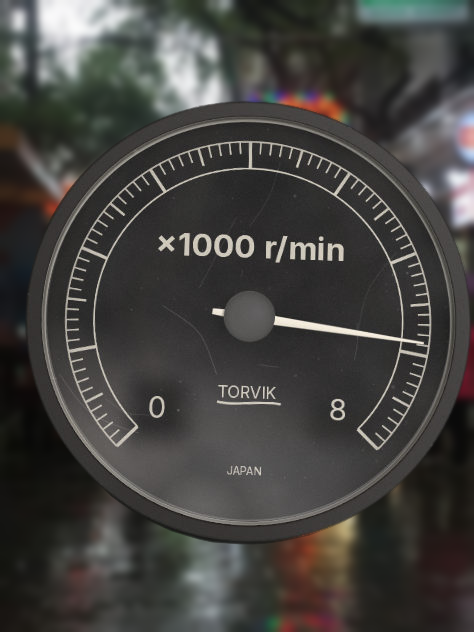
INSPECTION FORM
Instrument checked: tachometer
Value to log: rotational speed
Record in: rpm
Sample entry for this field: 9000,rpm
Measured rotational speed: 6900,rpm
